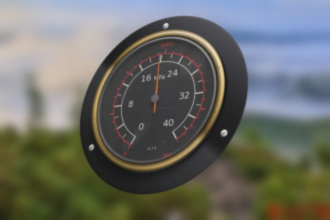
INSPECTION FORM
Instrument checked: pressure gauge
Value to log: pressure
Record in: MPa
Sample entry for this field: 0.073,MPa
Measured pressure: 20,MPa
